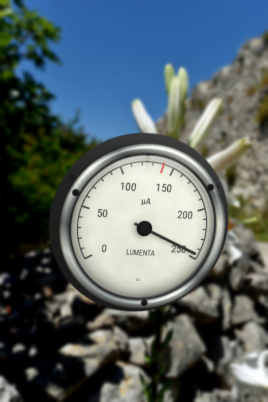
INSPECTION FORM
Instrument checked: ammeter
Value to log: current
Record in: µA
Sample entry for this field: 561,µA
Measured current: 245,µA
